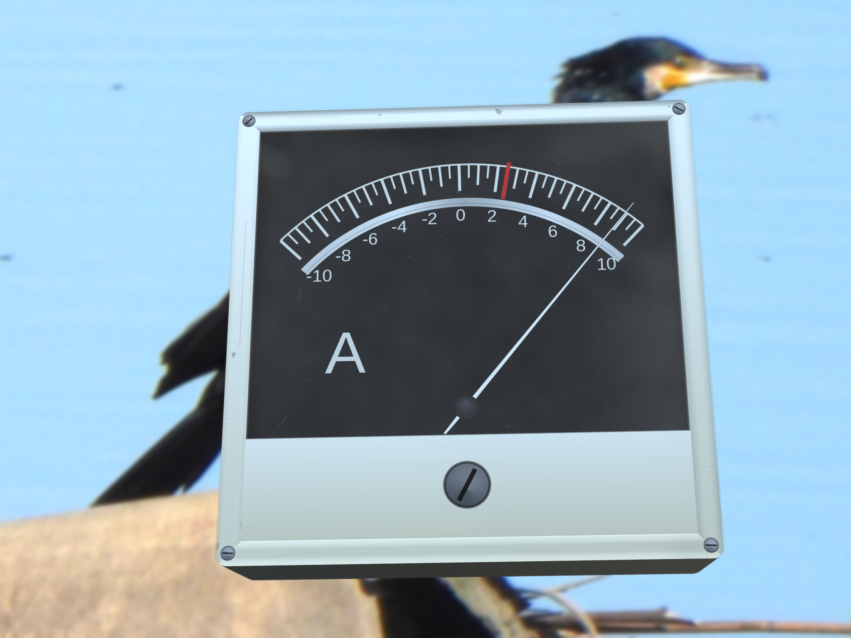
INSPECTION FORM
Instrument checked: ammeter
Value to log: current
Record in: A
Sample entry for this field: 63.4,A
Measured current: 9,A
